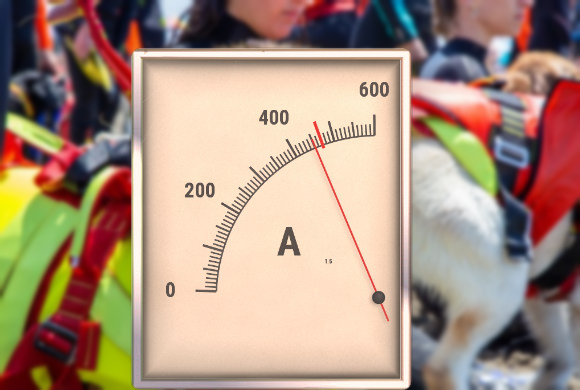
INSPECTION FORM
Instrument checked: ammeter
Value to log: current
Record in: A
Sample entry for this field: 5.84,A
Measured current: 450,A
